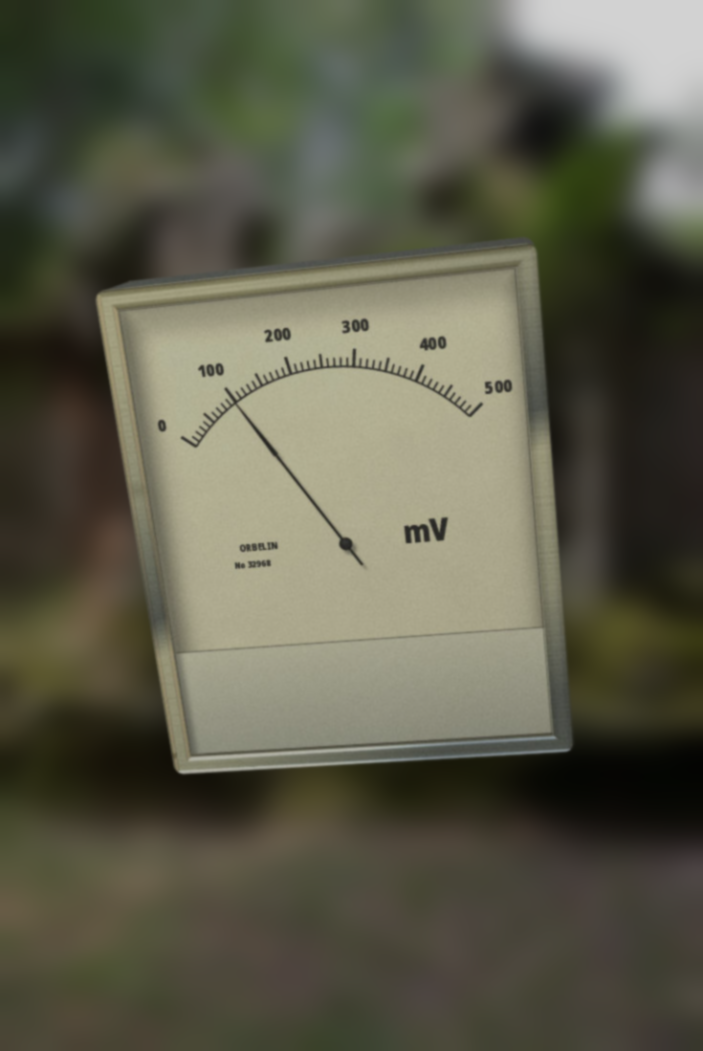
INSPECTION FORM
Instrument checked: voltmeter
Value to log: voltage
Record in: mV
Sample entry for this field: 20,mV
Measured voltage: 100,mV
